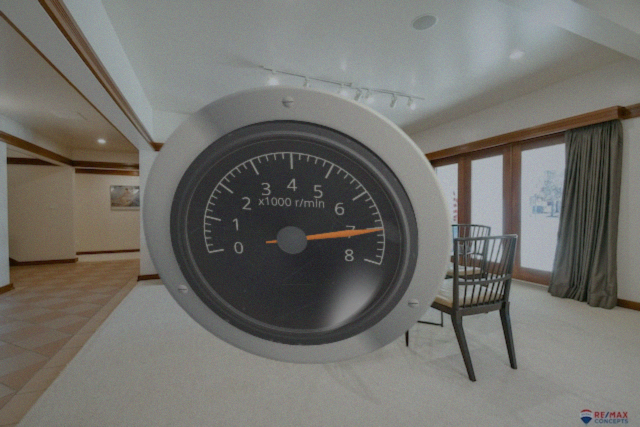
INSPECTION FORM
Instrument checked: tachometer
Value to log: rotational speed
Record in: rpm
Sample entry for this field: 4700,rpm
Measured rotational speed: 7000,rpm
